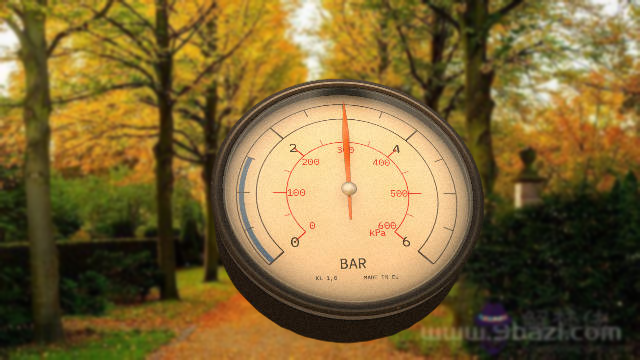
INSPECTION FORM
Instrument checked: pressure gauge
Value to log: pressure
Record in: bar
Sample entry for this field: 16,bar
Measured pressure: 3,bar
